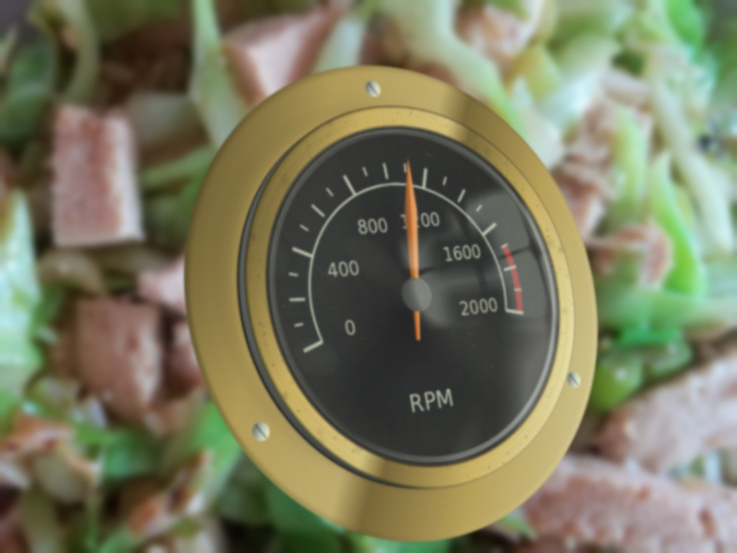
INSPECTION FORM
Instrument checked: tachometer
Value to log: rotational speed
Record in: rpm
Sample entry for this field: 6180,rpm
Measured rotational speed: 1100,rpm
